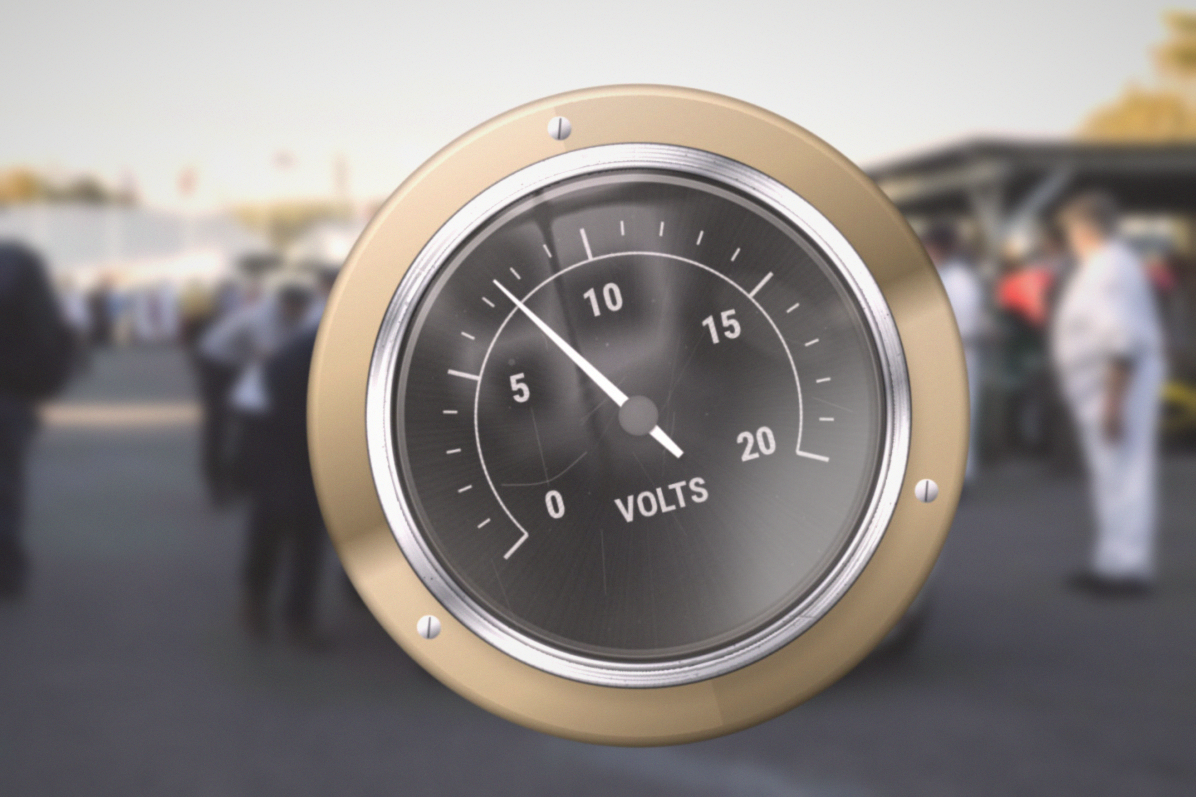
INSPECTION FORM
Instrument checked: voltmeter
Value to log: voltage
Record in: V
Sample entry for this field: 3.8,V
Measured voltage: 7.5,V
